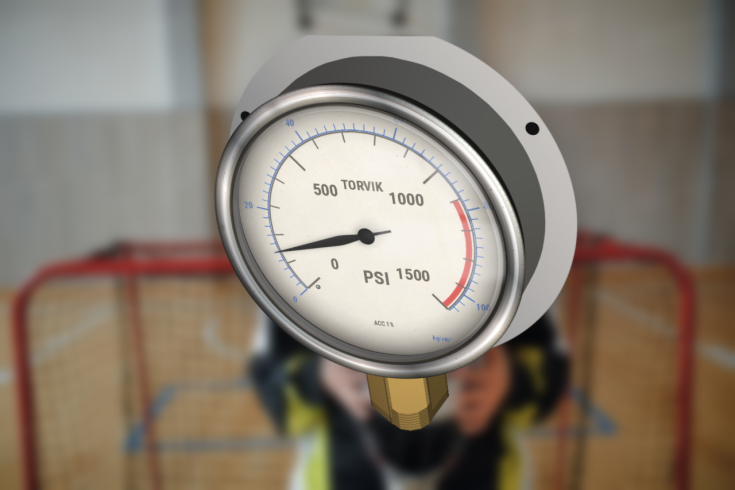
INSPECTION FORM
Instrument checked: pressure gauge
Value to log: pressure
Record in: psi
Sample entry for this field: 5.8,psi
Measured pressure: 150,psi
